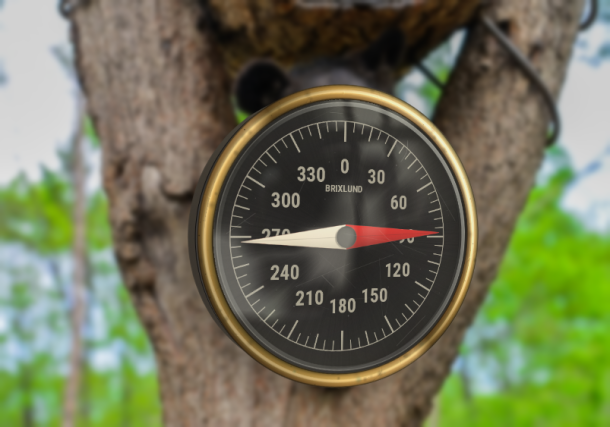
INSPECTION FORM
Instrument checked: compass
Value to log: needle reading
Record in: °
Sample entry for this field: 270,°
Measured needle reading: 87.5,°
